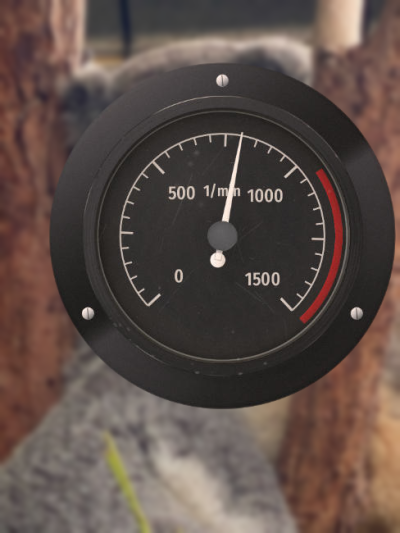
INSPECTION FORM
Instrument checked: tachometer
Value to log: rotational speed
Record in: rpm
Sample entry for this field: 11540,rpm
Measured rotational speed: 800,rpm
